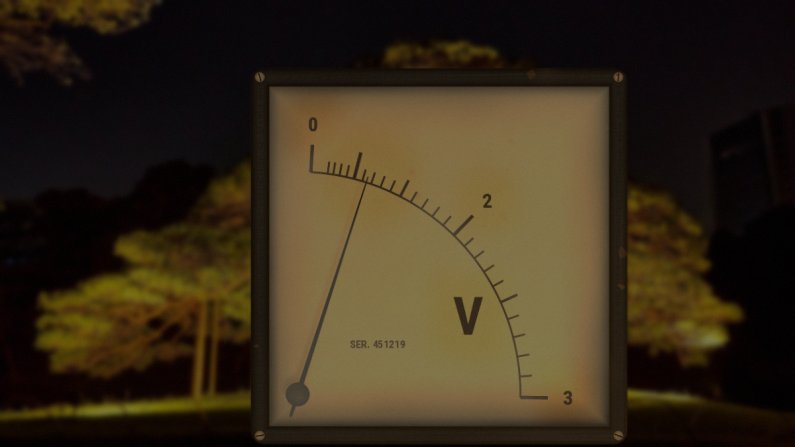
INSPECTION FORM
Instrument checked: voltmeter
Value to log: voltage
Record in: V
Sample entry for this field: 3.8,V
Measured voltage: 1.15,V
